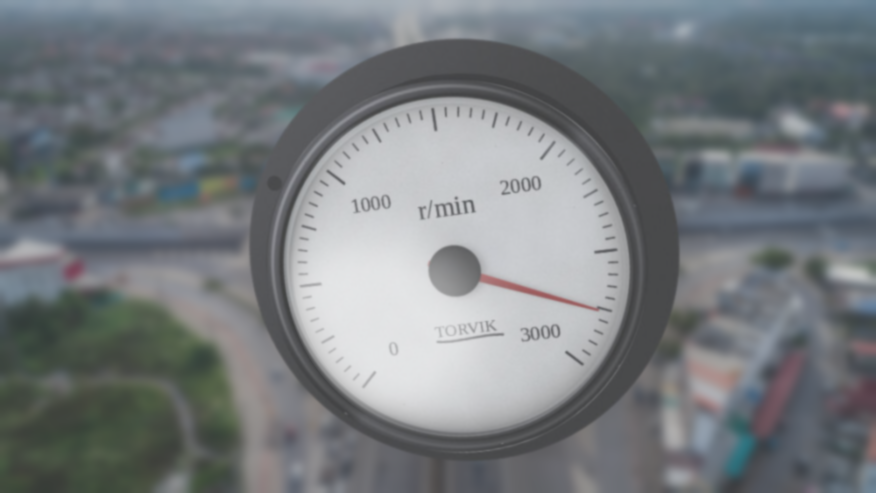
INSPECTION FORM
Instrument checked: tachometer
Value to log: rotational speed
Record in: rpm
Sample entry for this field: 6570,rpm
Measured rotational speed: 2750,rpm
